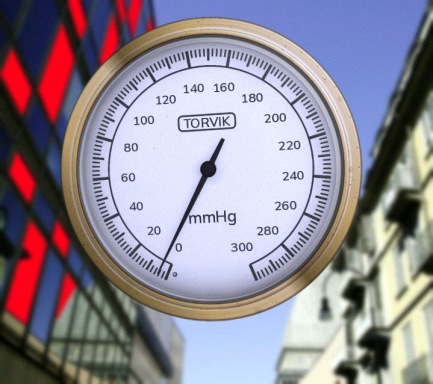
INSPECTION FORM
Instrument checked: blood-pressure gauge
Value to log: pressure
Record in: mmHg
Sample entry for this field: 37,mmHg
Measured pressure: 4,mmHg
